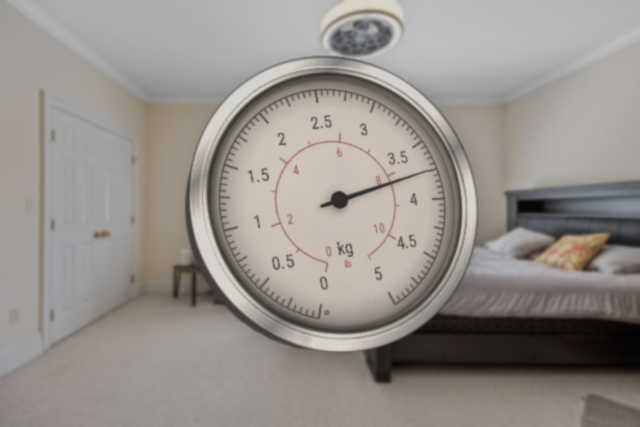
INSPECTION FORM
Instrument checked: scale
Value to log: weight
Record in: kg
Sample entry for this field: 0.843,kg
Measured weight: 3.75,kg
